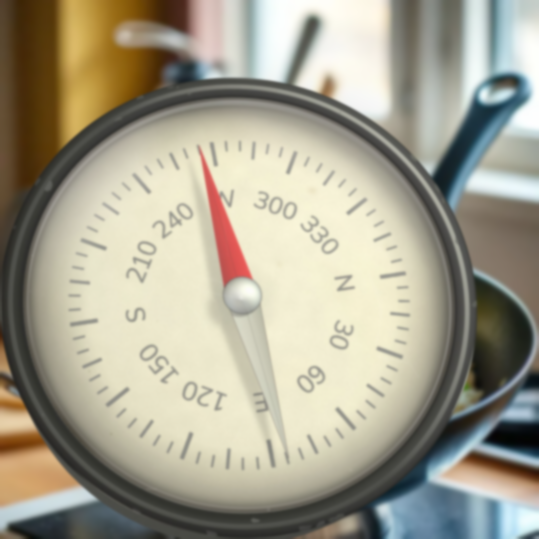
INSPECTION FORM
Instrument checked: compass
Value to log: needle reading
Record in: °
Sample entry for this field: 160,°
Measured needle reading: 265,°
